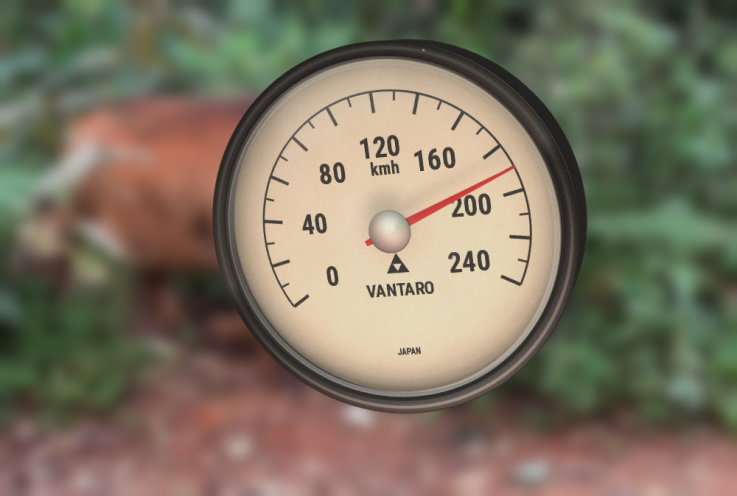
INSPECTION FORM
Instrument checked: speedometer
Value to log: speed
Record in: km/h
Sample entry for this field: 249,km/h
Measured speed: 190,km/h
